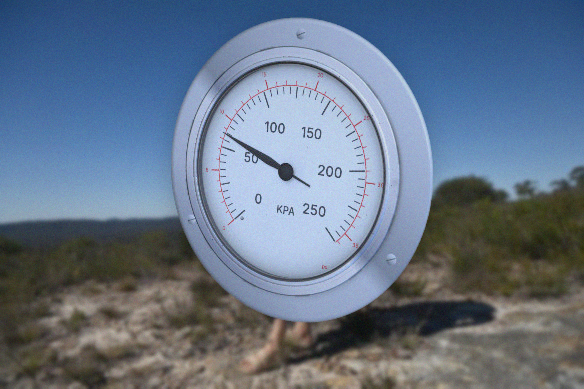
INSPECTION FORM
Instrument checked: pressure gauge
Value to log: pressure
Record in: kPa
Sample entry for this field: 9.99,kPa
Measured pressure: 60,kPa
